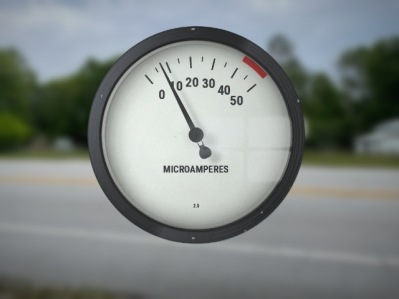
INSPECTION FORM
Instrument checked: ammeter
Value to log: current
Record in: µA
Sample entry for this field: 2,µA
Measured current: 7.5,µA
